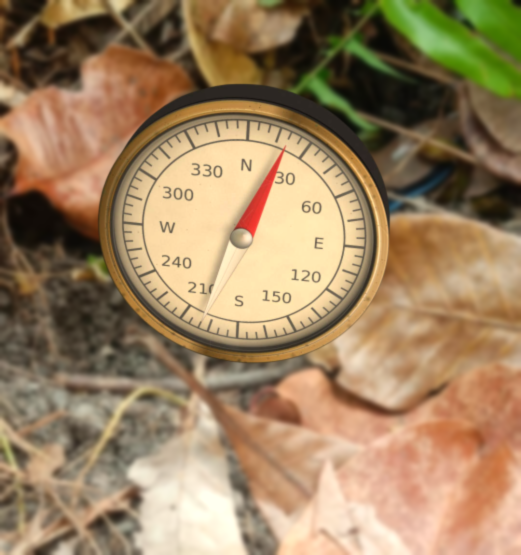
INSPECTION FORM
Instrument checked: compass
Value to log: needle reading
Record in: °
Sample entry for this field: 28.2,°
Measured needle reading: 20,°
